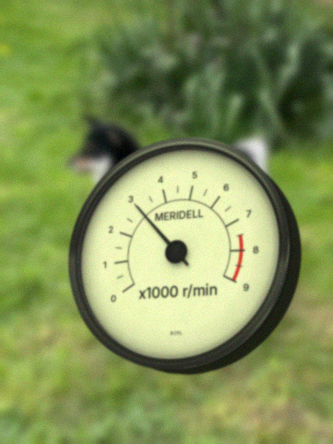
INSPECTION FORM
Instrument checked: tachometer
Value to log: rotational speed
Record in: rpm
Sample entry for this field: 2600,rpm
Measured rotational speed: 3000,rpm
